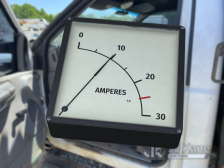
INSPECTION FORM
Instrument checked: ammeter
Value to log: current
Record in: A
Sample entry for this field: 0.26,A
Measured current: 10,A
